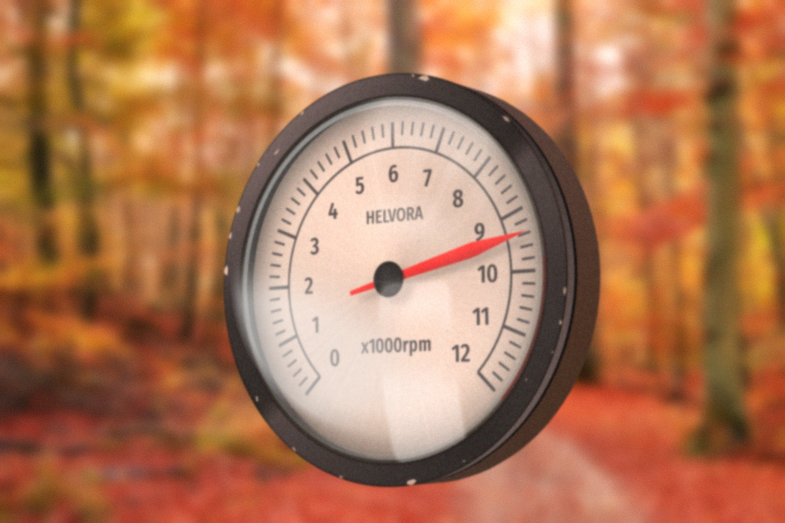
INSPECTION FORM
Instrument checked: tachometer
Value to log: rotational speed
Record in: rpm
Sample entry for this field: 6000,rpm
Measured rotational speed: 9400,rpm
